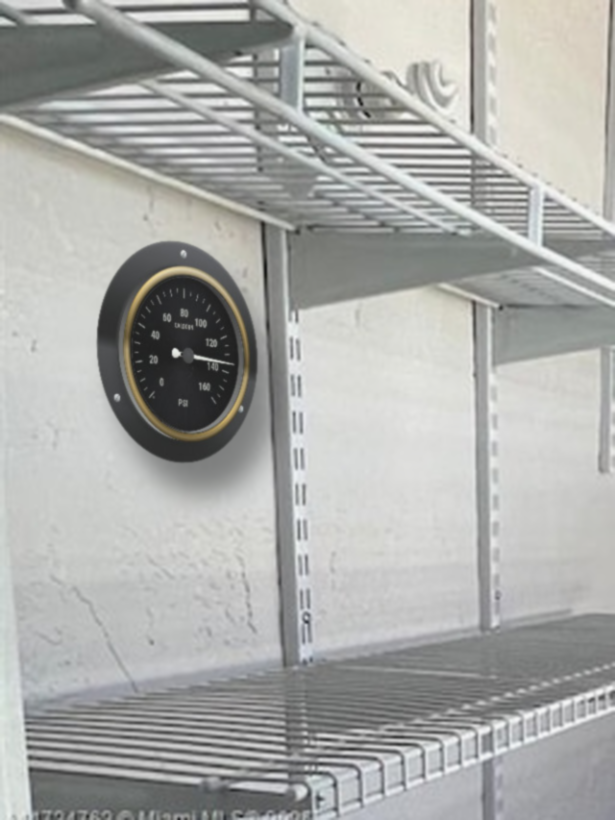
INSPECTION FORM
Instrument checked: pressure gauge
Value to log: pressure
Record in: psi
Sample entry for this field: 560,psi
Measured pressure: 135,psi
